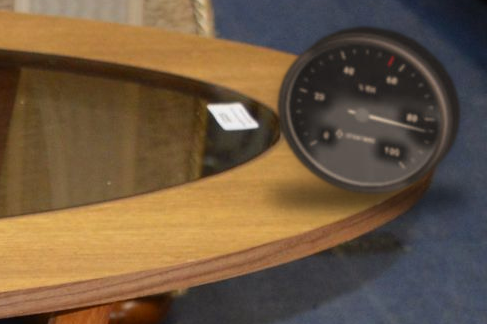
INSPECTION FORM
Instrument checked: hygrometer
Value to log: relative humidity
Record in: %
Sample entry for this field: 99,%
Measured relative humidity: 84,%
